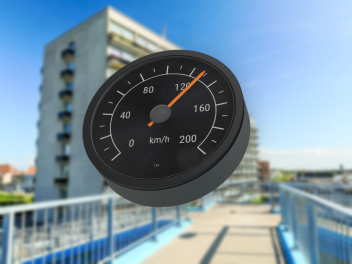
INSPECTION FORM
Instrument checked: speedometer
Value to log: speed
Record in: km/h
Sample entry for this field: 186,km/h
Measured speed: 130,km/h
